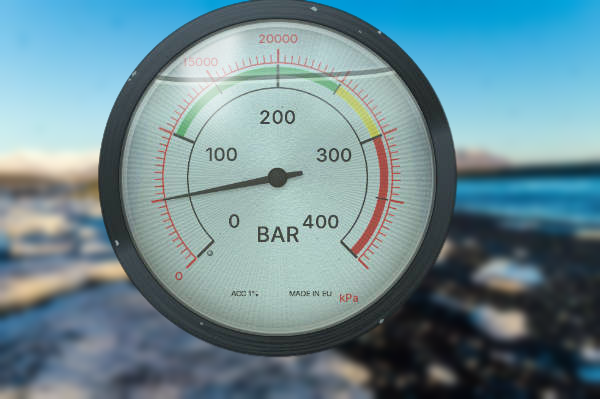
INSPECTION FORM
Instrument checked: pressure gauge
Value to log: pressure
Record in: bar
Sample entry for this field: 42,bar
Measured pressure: 50,bar
